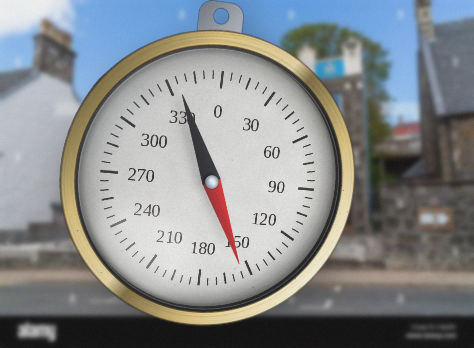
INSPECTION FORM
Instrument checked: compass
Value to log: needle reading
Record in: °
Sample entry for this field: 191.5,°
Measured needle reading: 155,°
